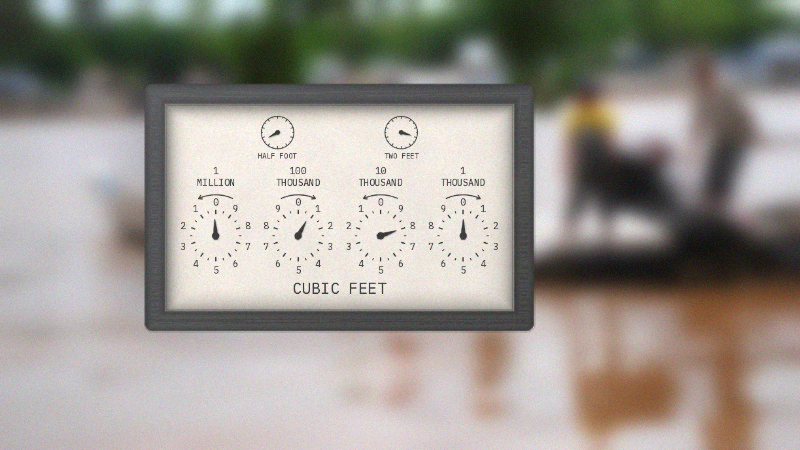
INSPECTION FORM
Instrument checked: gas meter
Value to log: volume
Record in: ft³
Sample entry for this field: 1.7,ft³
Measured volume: 8000,ft³
